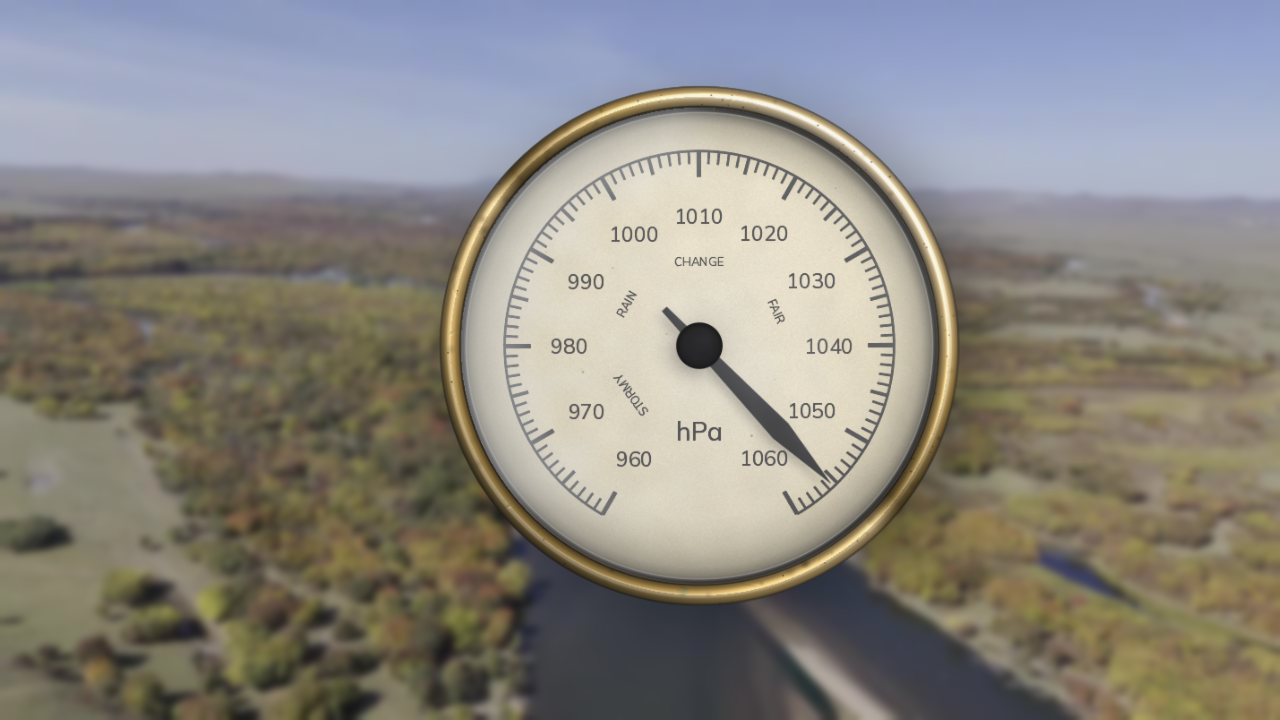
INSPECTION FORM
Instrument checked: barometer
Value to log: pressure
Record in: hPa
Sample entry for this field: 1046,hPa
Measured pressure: 1055.5,hPa
